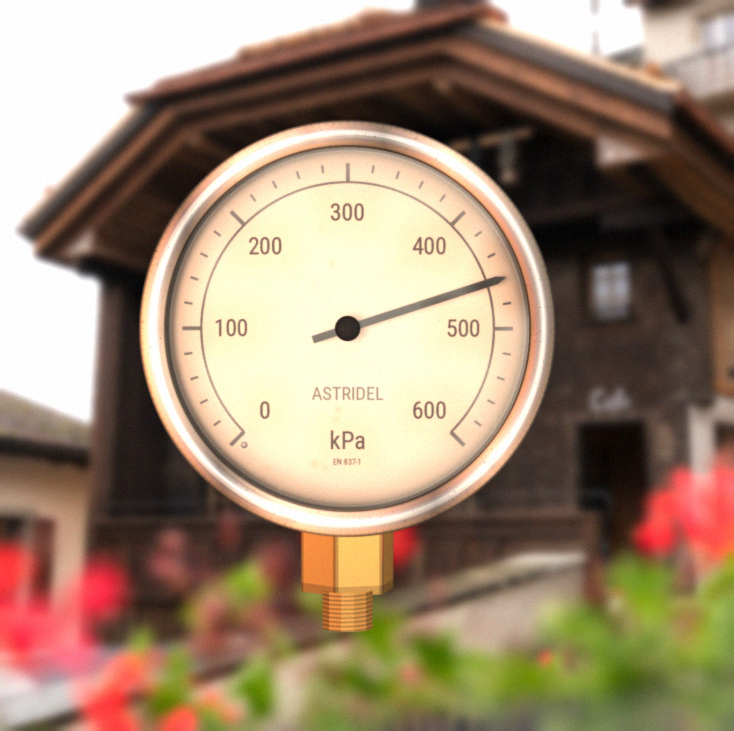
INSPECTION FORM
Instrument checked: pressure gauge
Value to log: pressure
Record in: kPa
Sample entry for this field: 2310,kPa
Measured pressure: 460,kPa
